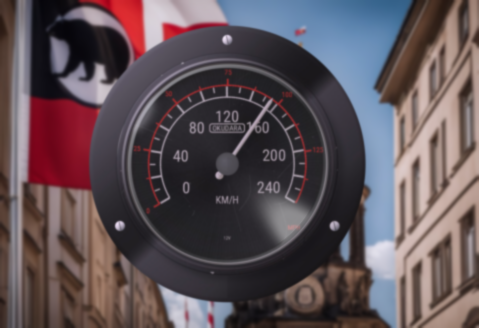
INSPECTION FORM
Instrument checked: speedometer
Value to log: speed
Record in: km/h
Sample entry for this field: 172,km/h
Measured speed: 155,km/h
